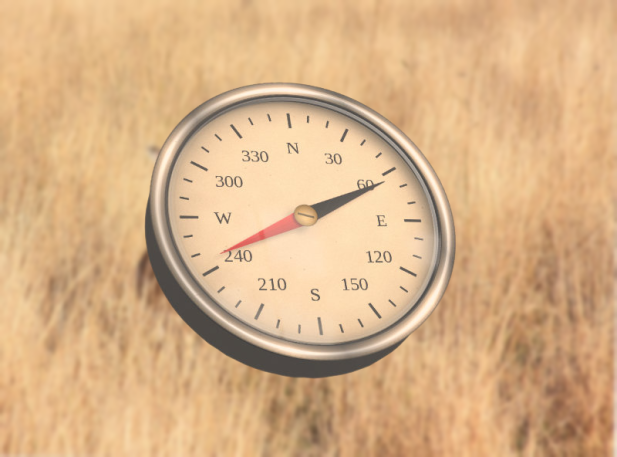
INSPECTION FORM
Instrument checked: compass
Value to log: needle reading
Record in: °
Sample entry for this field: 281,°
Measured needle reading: 245,°
